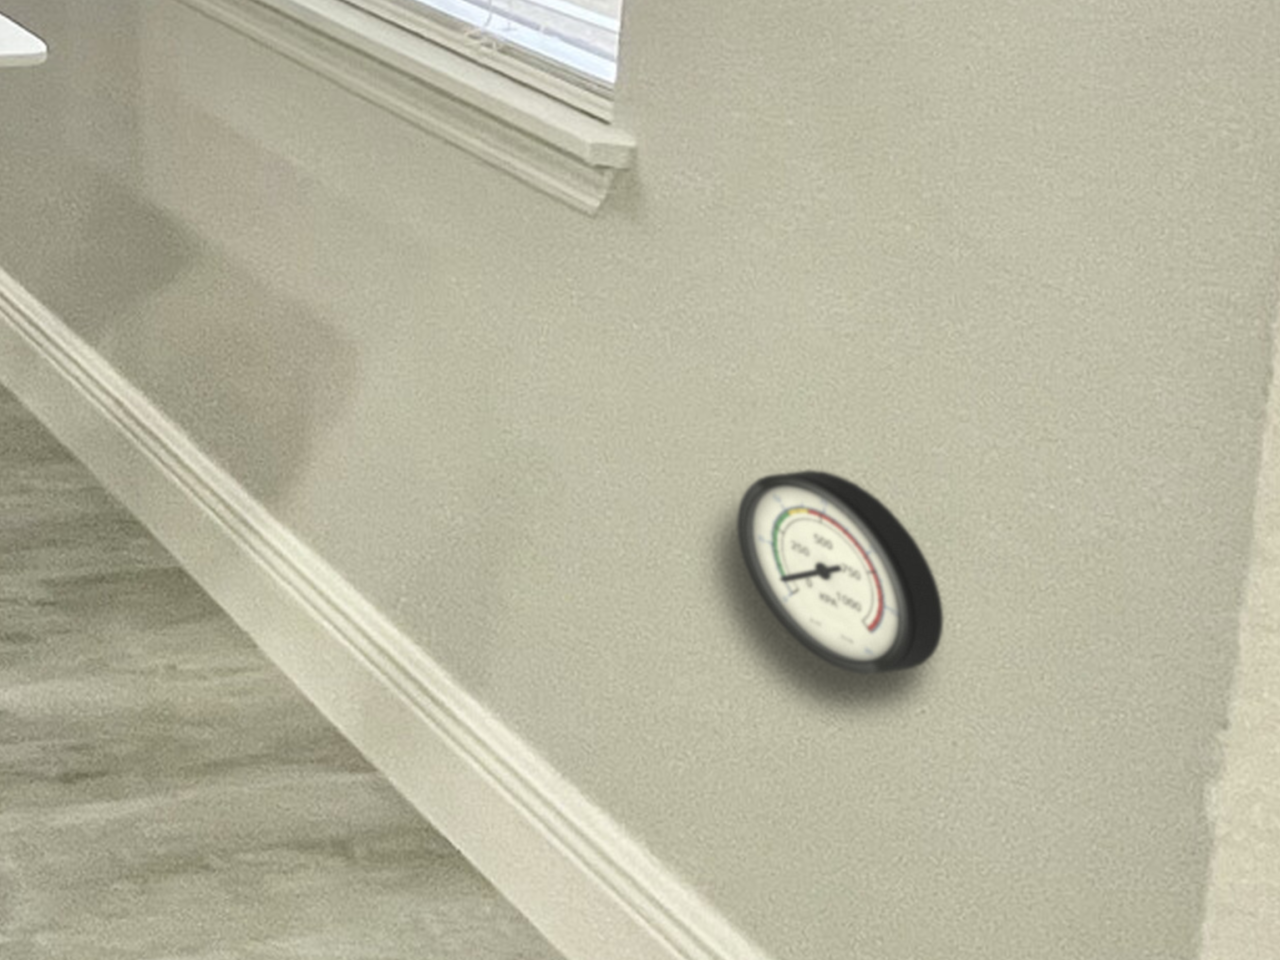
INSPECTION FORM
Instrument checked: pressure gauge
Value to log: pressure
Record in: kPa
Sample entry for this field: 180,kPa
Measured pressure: 50,kPa
